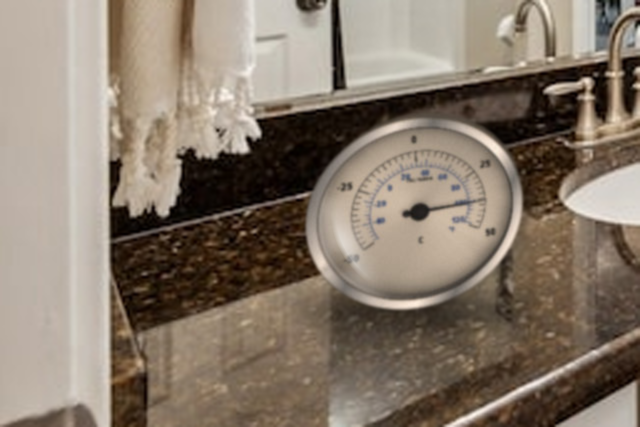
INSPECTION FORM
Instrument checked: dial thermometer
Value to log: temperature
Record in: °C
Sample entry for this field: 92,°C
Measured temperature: 37.5,°C
